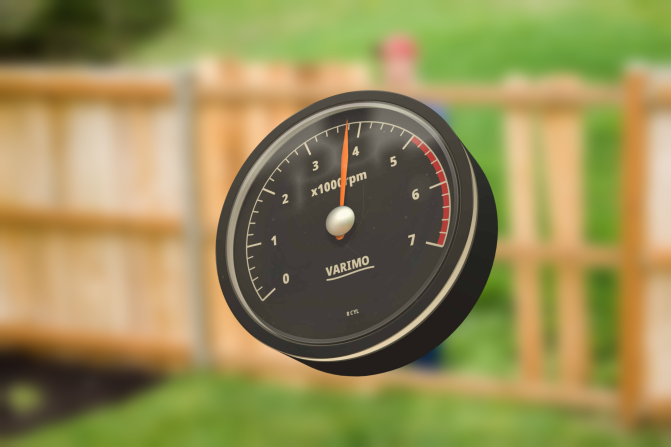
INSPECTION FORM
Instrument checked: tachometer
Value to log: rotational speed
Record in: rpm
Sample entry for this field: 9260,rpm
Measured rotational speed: 3800,rpm
